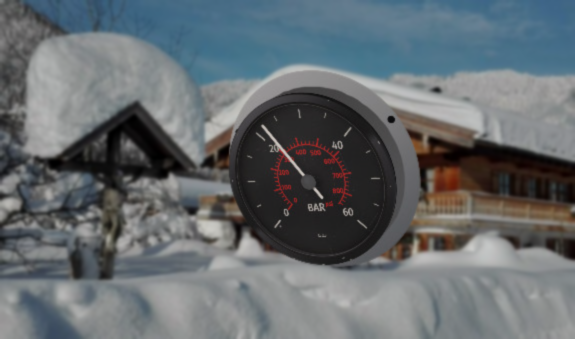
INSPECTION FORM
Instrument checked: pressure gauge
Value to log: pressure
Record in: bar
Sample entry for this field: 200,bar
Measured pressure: 22.5,bar
